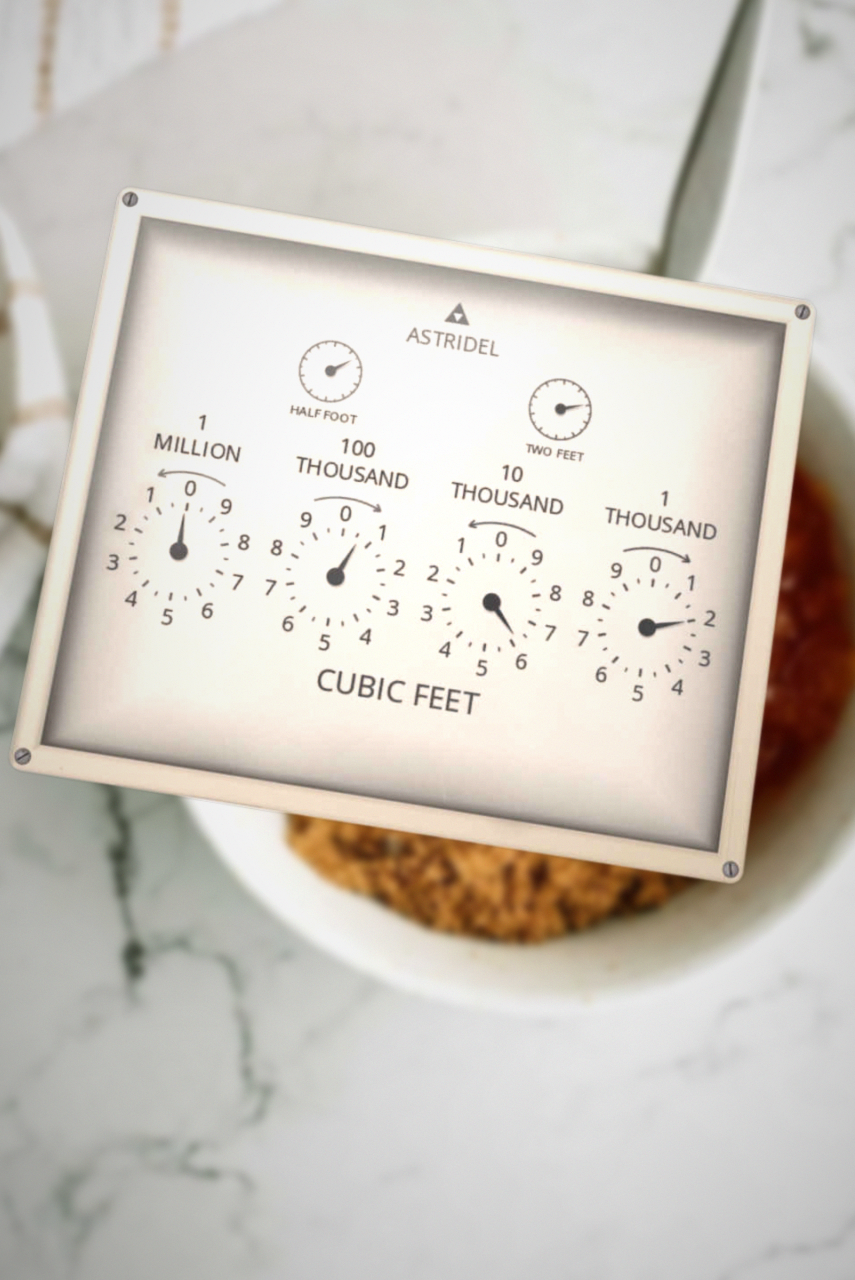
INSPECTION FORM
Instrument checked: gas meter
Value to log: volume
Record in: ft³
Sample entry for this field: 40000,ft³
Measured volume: 6200,ft³
